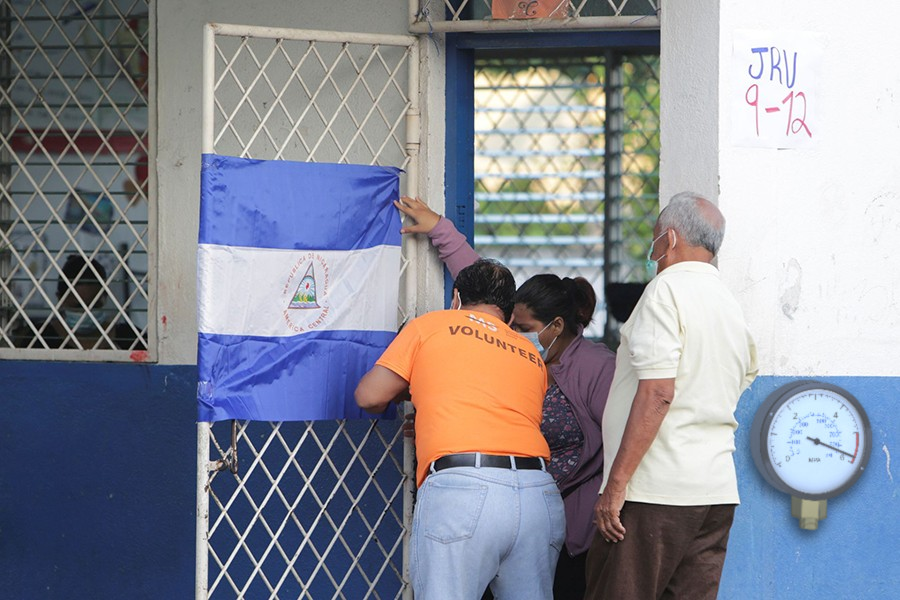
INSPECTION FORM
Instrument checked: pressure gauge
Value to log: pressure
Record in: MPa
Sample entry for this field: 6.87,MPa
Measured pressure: 5.8,MPa
